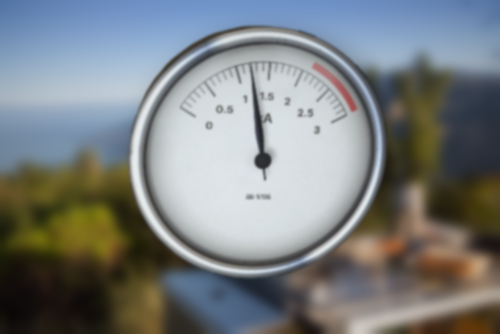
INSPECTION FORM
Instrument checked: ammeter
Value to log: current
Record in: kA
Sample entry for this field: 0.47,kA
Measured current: 1.2,kA
